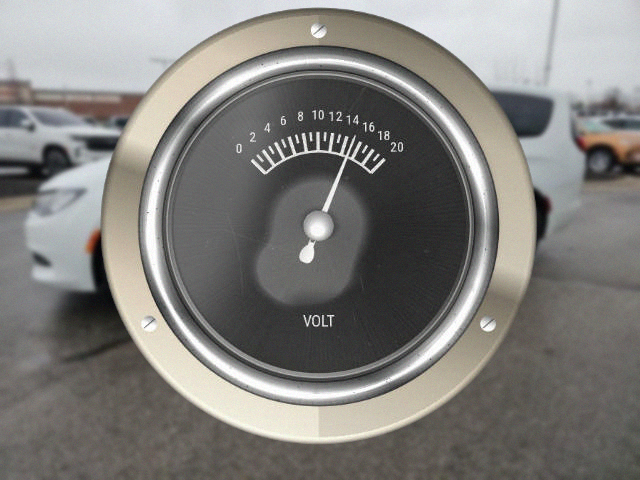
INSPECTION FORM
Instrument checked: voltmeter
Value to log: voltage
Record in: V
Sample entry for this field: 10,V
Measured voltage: 15,V
